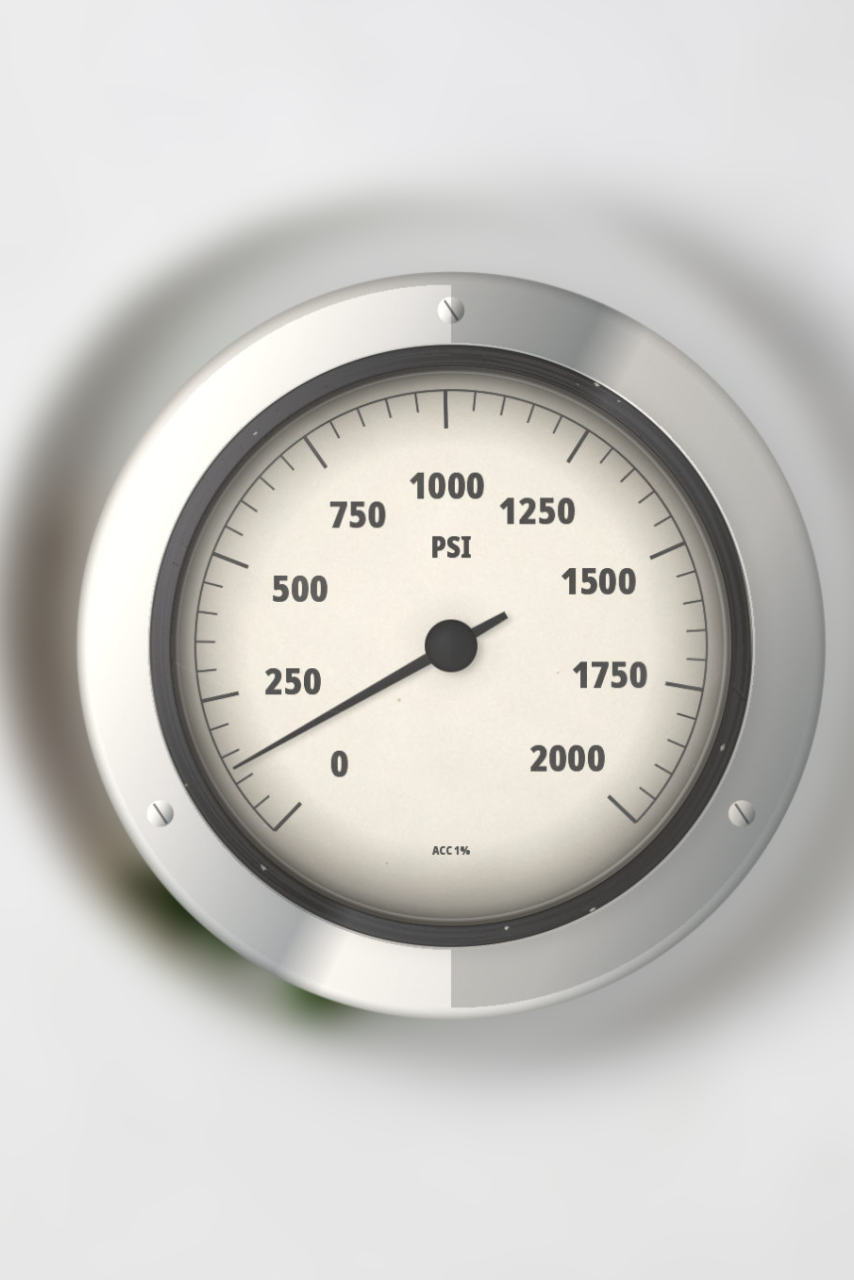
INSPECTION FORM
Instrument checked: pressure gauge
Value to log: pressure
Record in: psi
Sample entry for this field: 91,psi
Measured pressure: 125,psi
